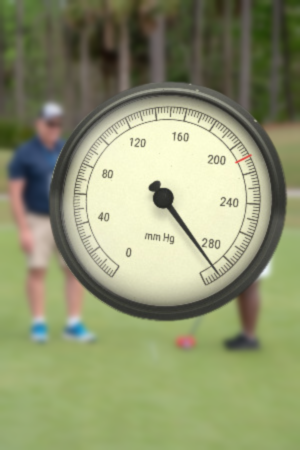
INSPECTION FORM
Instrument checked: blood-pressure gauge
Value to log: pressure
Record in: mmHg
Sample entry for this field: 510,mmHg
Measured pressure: 290,mmHg
